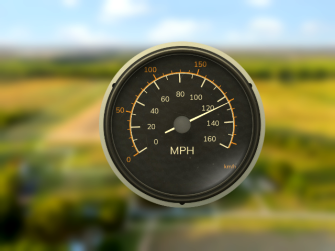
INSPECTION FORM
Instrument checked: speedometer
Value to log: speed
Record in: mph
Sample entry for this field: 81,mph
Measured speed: 125,mph
